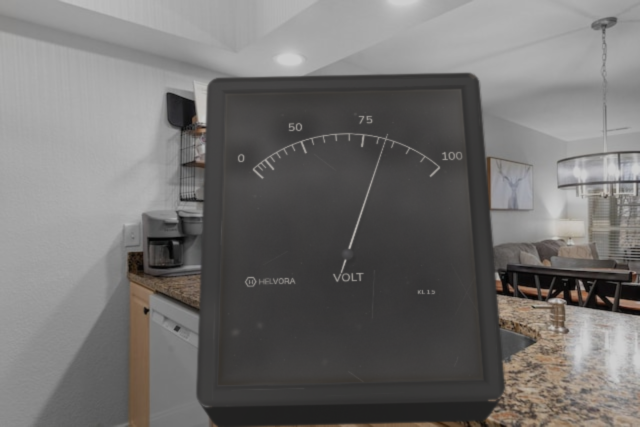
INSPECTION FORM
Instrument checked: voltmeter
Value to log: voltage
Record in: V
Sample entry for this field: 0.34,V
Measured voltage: 82.5,V
